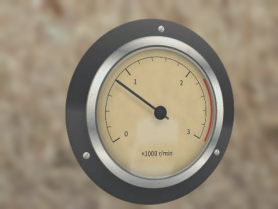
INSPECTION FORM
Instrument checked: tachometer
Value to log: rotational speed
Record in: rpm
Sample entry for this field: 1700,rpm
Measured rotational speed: 800,rpm
